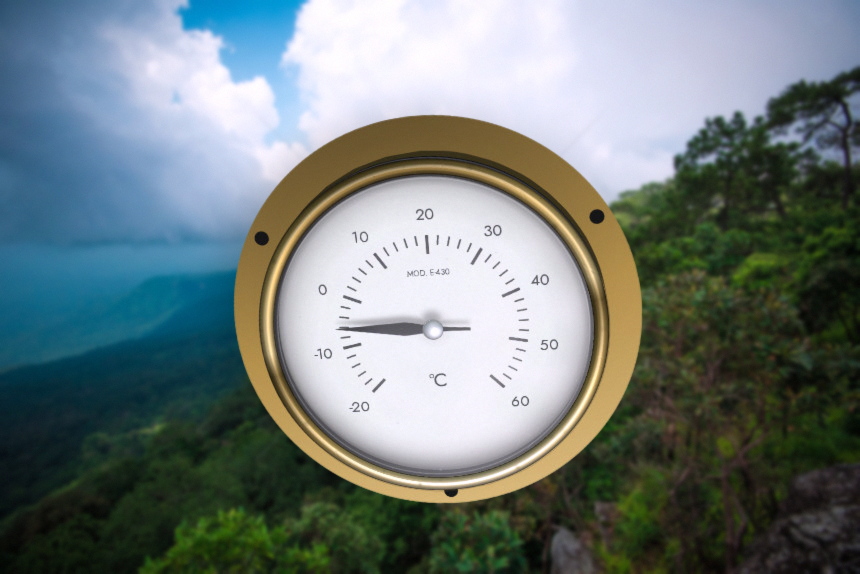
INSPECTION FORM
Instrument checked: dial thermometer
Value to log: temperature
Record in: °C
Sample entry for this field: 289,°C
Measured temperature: -6,°C
